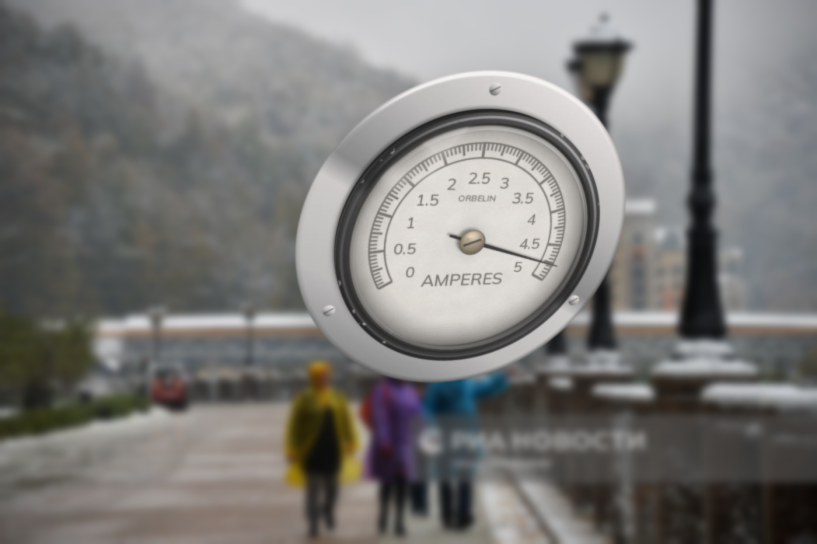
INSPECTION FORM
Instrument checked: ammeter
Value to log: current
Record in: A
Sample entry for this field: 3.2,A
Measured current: 4.75,A
